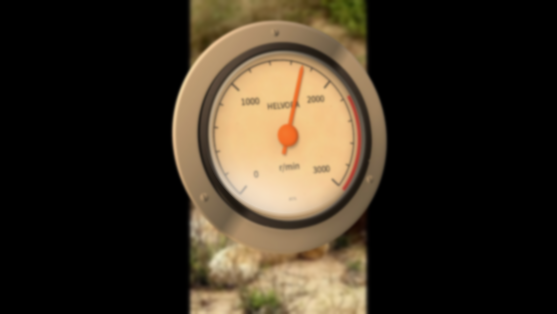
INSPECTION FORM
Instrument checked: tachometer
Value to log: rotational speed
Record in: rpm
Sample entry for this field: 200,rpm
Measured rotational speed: 1700,rpm
